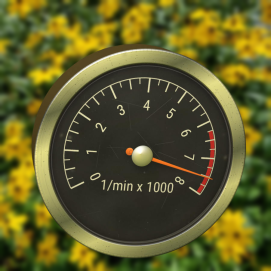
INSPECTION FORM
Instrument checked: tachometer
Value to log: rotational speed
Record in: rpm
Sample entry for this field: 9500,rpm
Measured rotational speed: 7500,rpm
